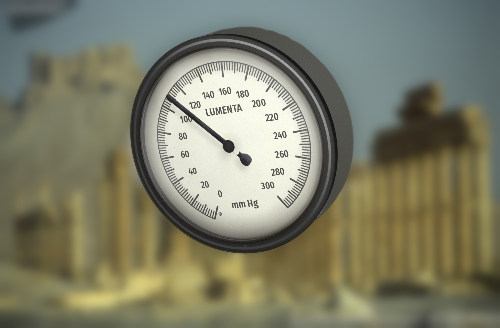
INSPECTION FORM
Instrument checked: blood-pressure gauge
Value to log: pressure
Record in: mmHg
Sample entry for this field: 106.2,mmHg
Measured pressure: 110,mmHg
